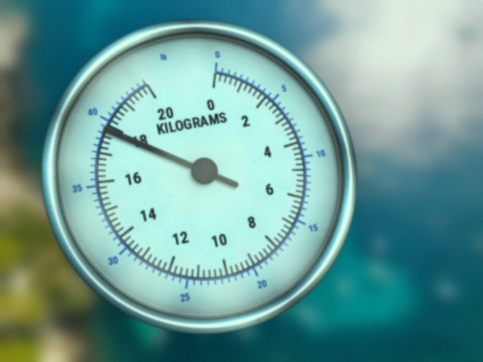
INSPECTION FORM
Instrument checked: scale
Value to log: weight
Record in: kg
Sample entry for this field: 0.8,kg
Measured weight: 17.8,kg
